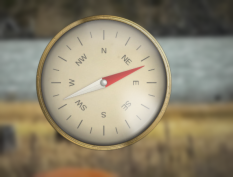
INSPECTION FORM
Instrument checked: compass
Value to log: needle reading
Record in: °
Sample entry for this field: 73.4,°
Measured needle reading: 67.5,°
